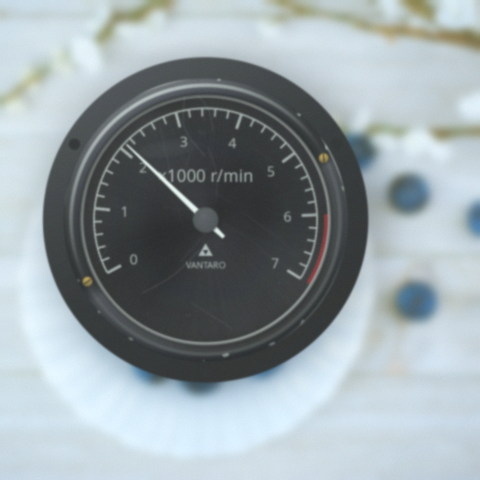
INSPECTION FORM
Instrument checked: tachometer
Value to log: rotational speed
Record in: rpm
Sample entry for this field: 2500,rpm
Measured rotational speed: 2100,rpm
